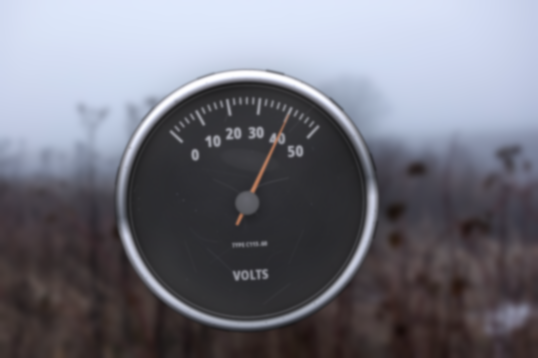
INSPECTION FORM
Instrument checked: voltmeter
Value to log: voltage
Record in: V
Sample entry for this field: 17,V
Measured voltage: 40,V
